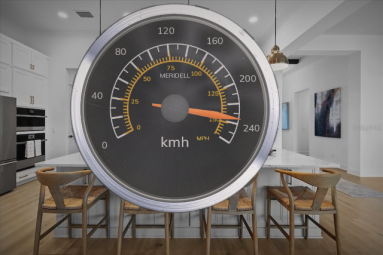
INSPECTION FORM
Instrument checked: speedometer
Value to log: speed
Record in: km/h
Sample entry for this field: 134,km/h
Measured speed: 235,km/h
